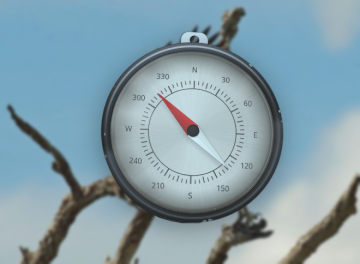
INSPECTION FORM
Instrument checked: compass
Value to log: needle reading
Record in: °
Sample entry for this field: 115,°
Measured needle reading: 315,°
